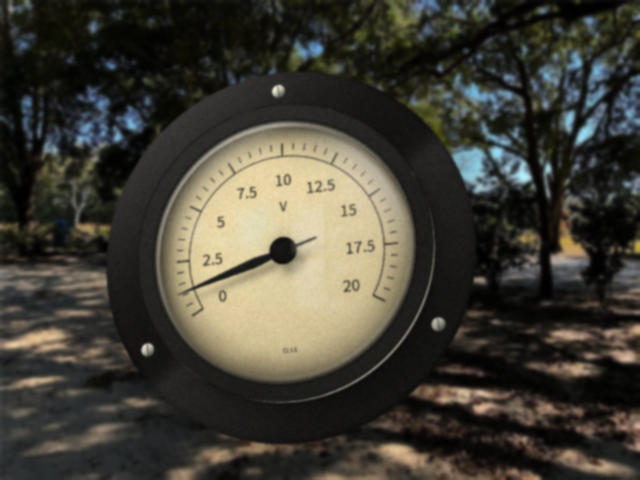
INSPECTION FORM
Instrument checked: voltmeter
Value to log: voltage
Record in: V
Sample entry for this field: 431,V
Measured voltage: 1,V
